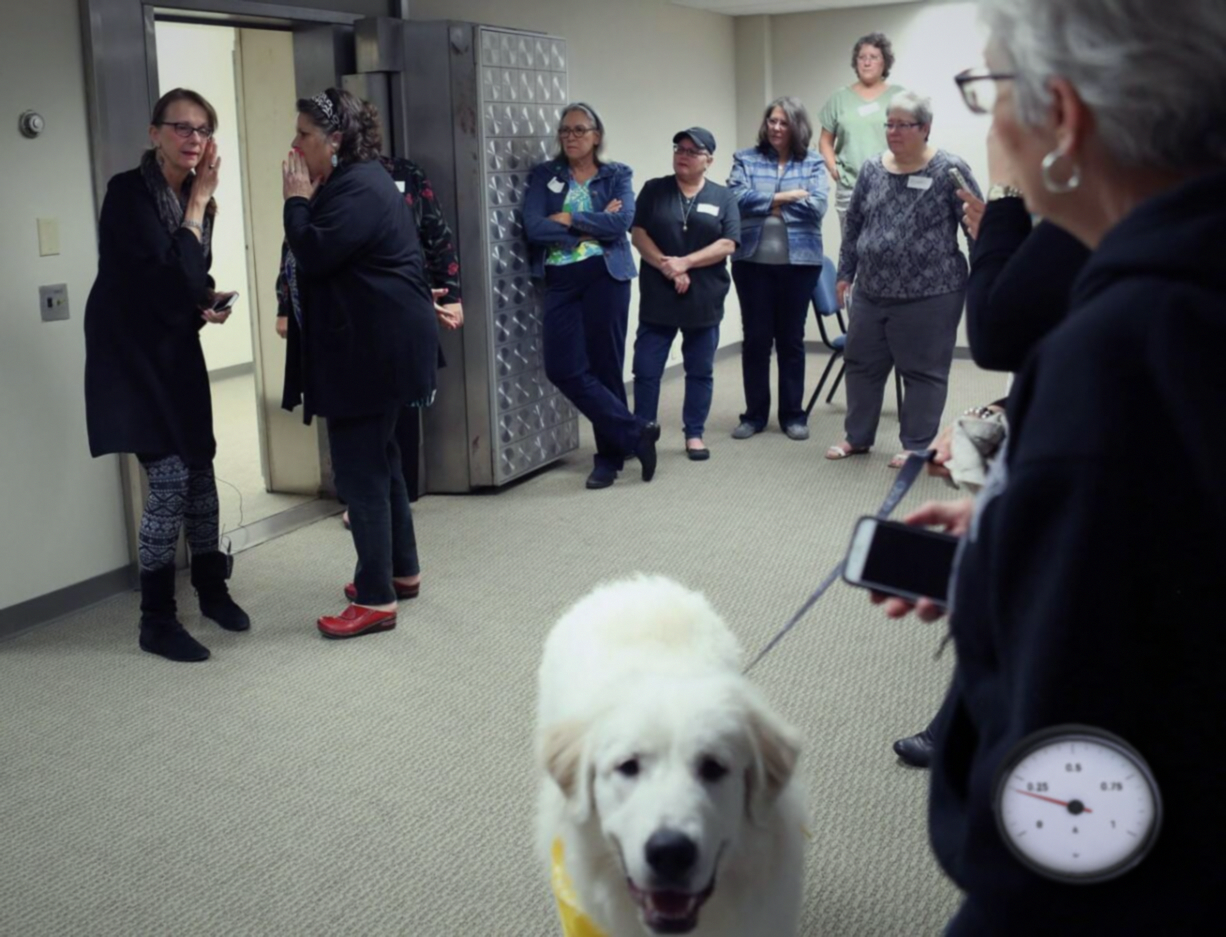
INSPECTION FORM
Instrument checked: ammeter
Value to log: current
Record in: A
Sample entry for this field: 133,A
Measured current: 0.2,A
